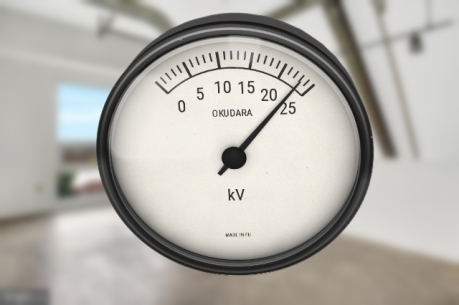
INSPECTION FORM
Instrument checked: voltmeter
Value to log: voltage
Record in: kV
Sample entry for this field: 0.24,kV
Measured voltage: 23,kV
